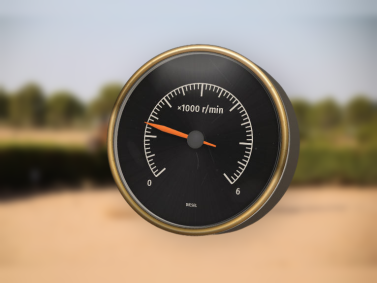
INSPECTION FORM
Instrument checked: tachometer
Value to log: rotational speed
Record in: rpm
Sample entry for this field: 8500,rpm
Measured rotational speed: 1300,rpm
